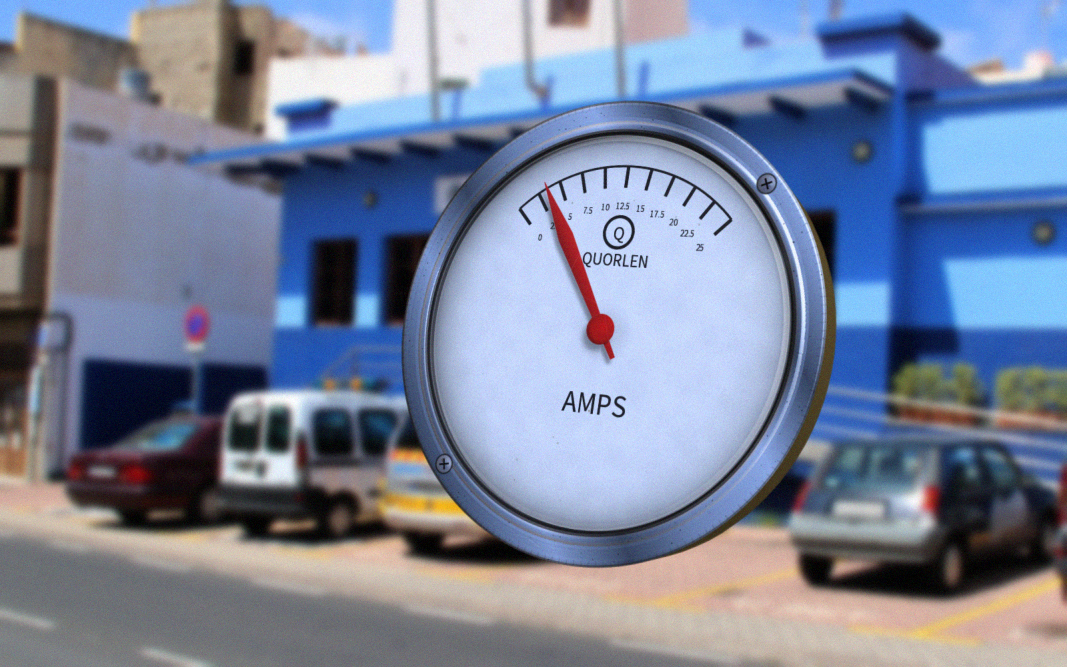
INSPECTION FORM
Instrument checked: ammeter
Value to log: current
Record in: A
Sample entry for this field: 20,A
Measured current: 3.75,A
